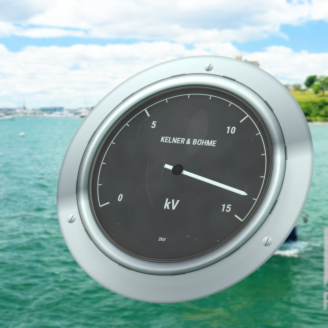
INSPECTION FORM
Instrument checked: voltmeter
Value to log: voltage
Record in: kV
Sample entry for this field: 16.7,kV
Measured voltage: 14,kV
